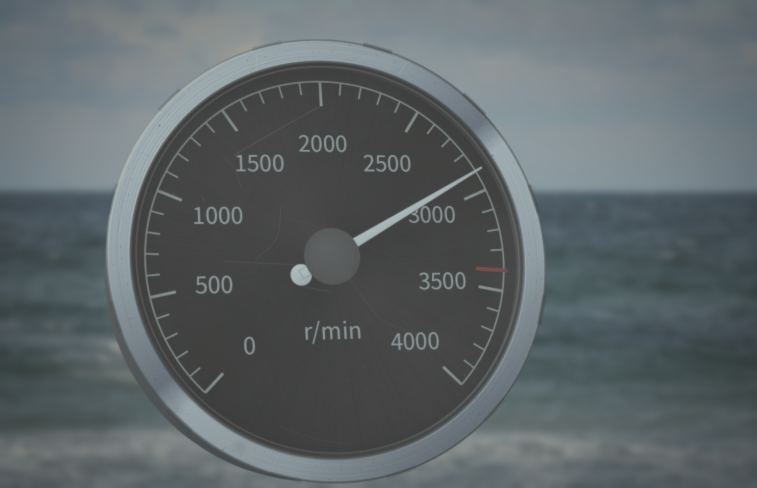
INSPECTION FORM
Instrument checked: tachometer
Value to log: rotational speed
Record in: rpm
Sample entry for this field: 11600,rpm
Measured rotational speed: 2900,rpm
